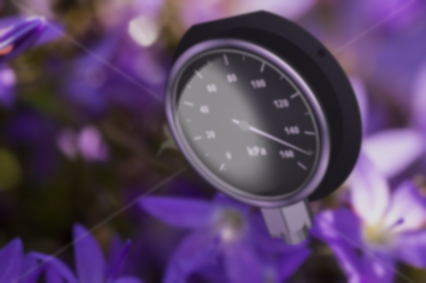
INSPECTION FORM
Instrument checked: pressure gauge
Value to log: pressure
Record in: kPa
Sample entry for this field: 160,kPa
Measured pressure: 150,kPa
